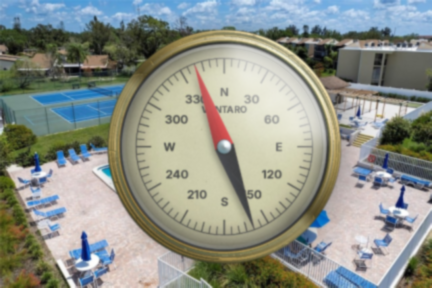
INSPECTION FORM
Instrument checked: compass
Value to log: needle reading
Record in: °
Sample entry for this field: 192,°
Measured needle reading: 340,°
